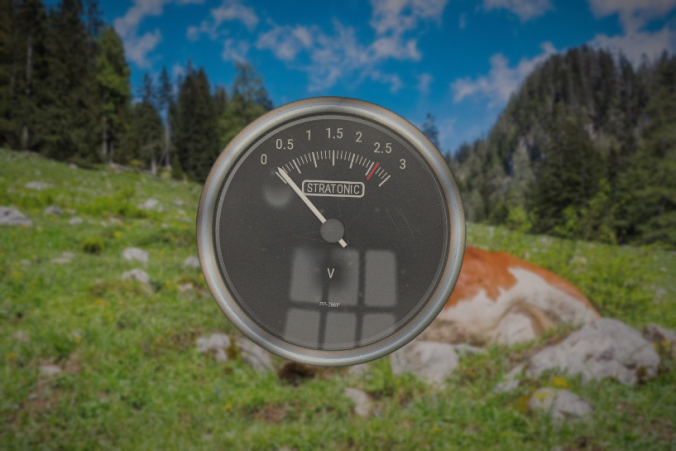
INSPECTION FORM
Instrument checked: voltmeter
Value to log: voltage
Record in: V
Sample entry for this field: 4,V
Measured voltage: 0.1,V
